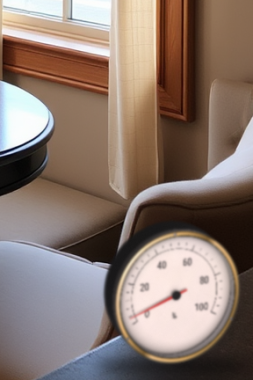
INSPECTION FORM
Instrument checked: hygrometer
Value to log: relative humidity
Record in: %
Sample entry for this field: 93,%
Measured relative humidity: 4,%
